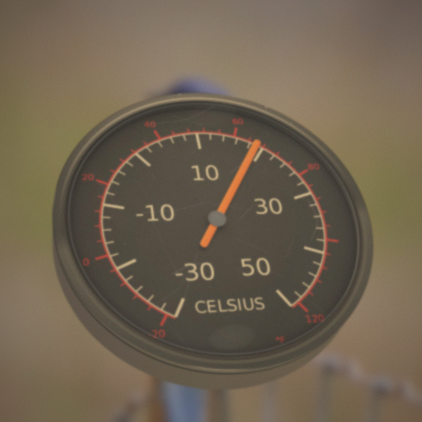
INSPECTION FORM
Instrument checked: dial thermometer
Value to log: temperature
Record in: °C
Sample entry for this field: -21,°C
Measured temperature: 19,°C
